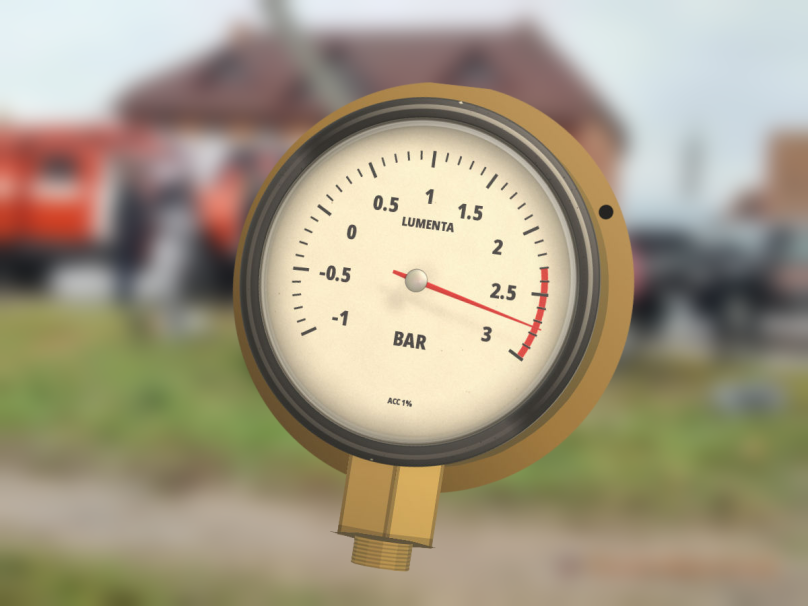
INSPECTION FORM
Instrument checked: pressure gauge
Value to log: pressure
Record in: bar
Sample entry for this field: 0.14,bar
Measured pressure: 2.75,bar
